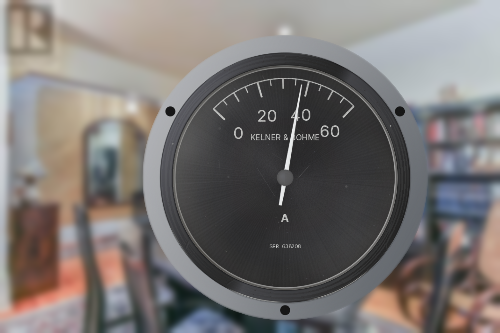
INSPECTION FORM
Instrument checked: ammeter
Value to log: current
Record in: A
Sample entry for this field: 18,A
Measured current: 37.5,A
